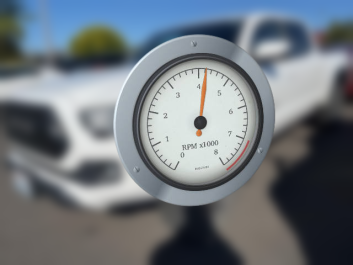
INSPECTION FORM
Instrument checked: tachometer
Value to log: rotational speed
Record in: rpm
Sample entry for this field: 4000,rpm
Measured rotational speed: 4200,rpm
